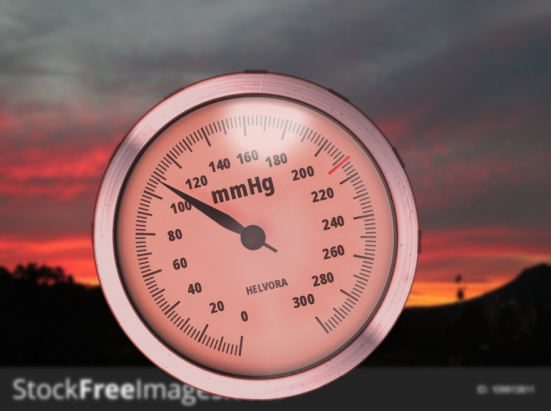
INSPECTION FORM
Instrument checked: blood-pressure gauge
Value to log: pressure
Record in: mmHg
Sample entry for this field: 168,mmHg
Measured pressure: 108,mmHg
